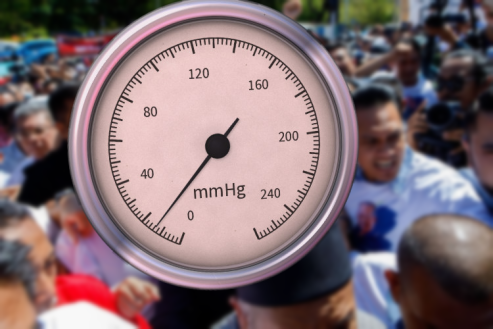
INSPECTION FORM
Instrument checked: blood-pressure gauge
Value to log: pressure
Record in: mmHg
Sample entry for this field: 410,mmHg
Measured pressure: 14,mmHg
